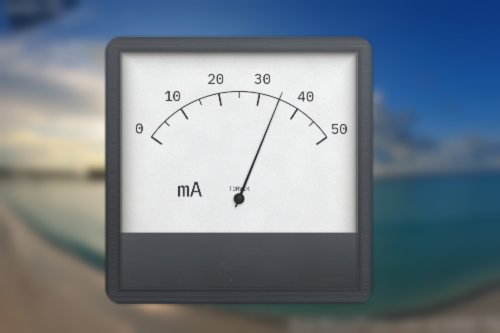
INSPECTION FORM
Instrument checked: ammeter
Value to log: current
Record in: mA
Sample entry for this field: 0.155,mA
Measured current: 35,mA
